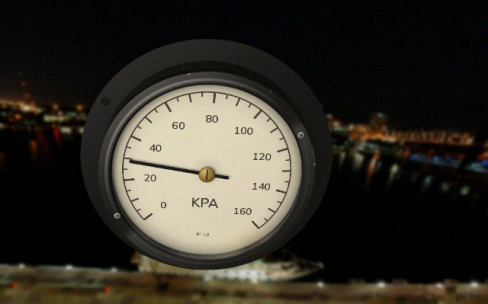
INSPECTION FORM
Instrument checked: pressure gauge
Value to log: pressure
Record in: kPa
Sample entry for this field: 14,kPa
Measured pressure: 30,kPa
